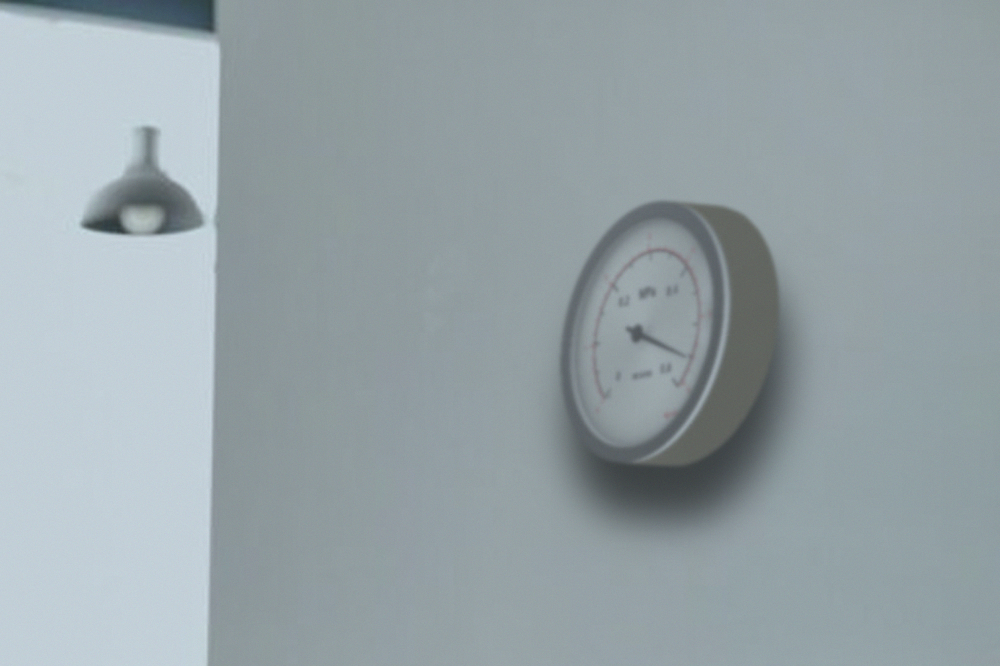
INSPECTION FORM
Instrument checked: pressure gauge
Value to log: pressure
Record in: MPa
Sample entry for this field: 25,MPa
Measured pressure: 0.55,MPa
